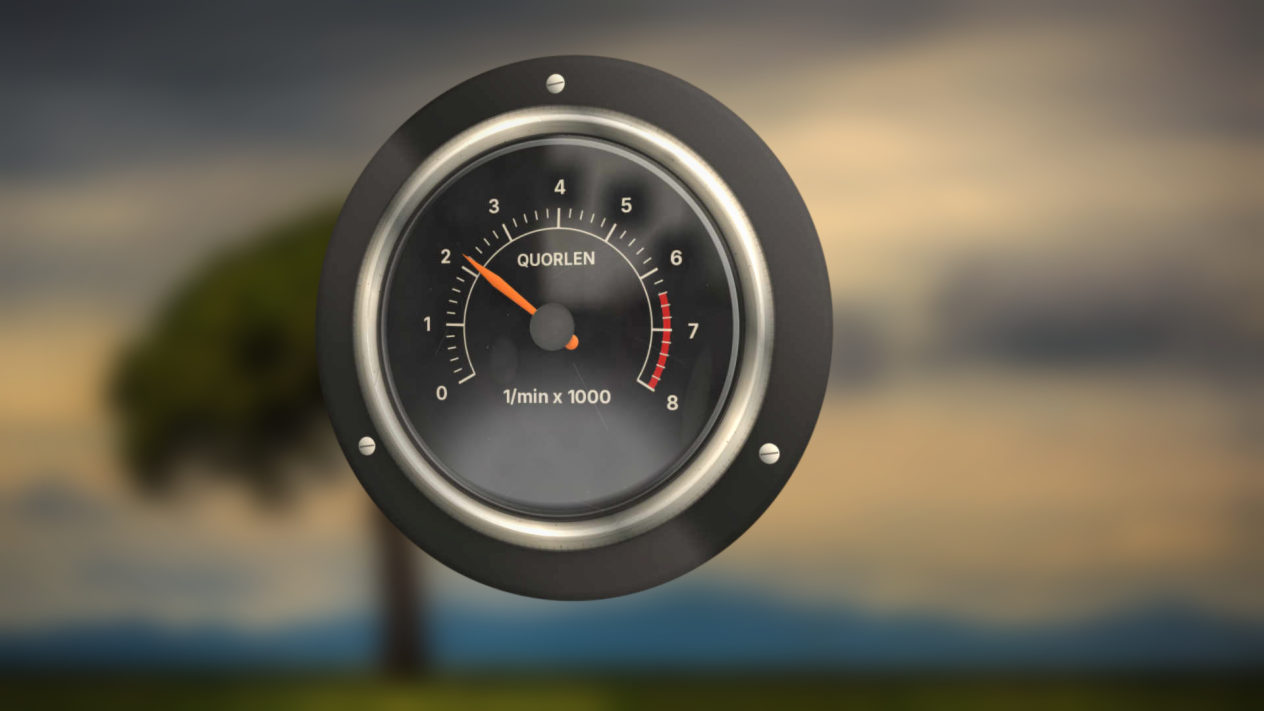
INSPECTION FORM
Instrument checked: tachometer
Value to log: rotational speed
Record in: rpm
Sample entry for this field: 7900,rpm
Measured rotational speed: 2200,rpm
